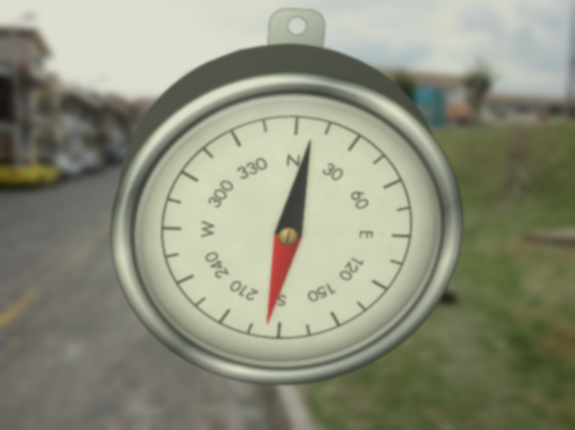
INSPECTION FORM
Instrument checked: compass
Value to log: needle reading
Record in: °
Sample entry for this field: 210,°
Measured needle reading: 187.5,°
